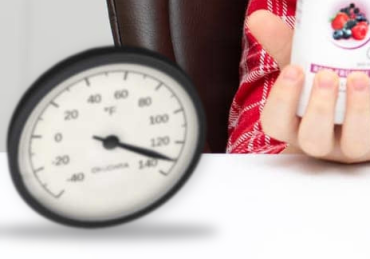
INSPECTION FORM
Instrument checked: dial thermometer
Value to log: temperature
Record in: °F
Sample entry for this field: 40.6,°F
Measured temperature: 130,°F
